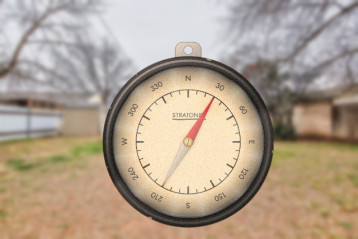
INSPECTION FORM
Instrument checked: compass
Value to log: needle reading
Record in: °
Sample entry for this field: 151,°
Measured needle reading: 30,°
